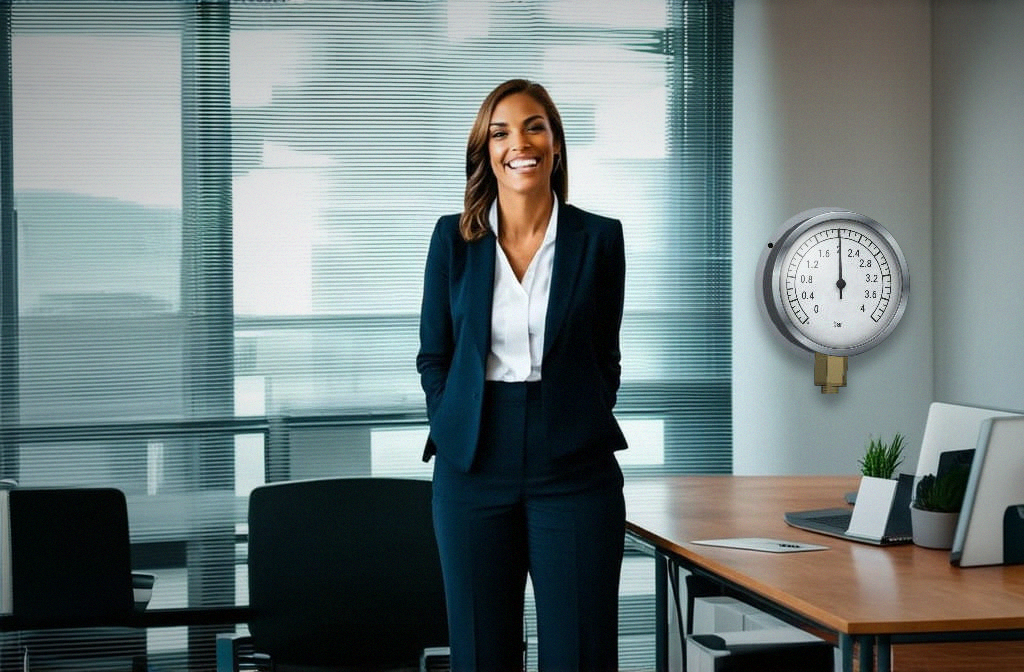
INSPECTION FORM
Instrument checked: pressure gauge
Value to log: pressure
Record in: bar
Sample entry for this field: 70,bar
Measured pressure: 2,bar
